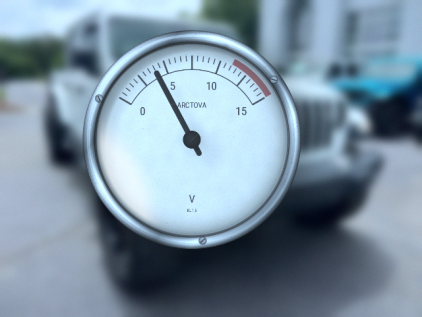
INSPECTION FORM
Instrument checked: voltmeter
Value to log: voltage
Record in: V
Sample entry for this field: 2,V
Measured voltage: 4,V
